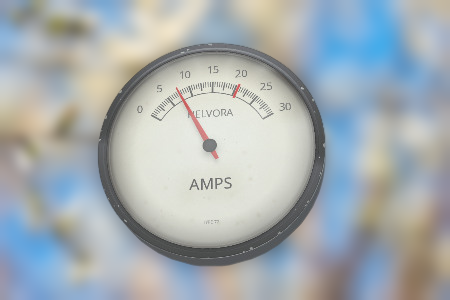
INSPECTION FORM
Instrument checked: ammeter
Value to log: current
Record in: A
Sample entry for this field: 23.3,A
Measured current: 7.5,A
